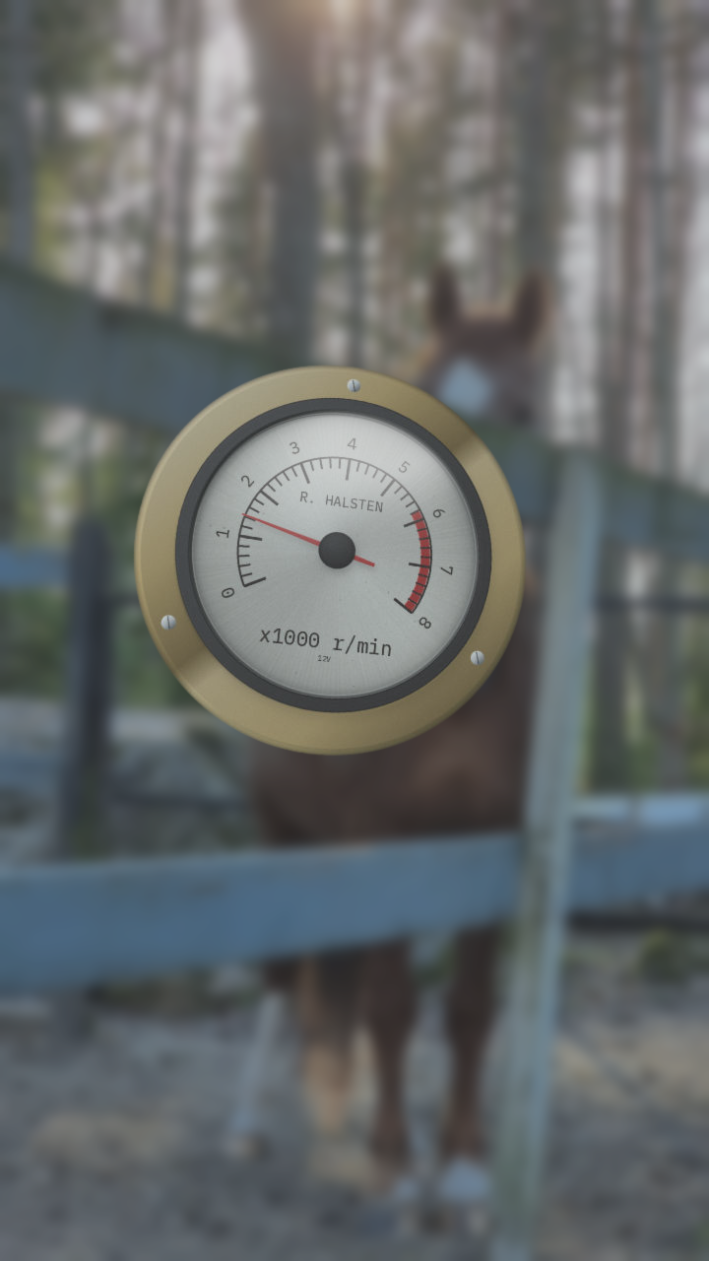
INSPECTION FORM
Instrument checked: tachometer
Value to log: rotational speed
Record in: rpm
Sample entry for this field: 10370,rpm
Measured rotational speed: 1400,rpm
